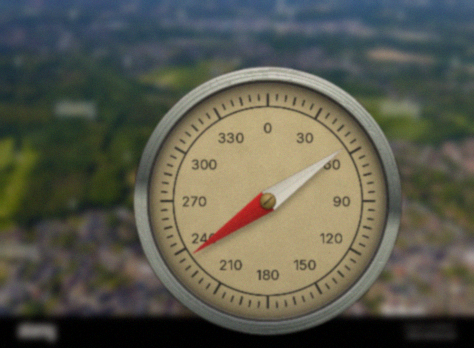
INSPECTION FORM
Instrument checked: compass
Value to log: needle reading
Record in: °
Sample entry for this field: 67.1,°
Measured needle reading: 235,°
